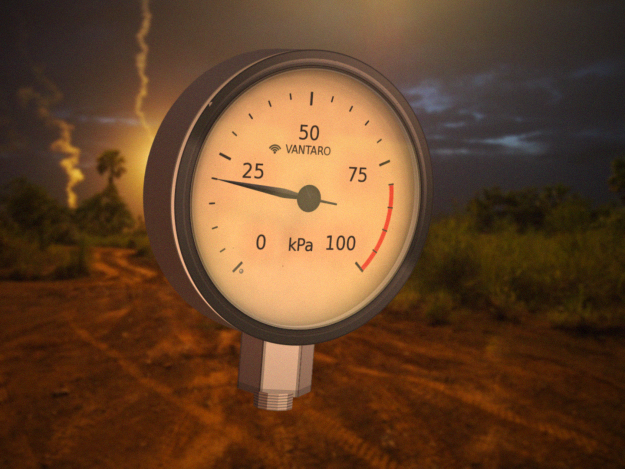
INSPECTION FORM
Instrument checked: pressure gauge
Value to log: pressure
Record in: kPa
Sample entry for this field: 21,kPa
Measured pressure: 20,kPa
